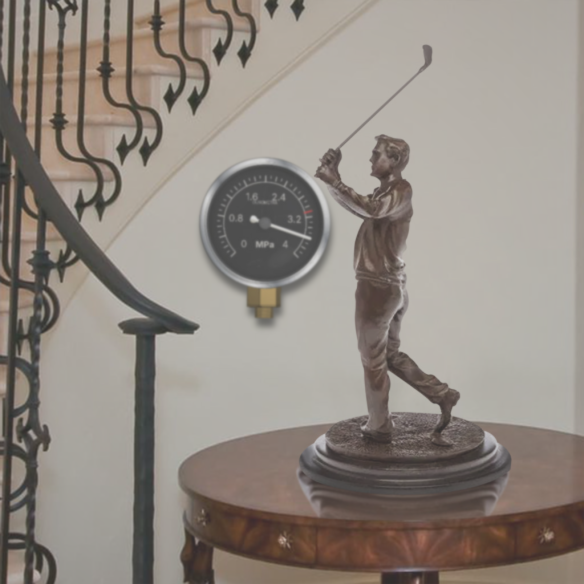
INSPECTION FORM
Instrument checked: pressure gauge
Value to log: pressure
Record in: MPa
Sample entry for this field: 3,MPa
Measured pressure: 3.6,MPa
